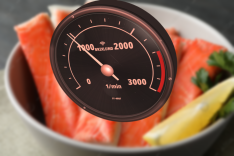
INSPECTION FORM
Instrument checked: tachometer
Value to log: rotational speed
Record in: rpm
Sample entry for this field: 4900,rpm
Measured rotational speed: 1000,rpm
